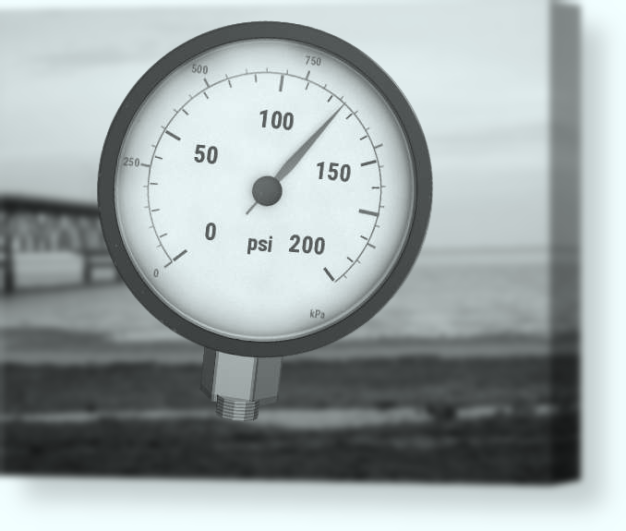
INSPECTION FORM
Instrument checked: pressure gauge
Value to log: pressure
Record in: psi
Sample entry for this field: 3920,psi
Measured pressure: 125,psi
